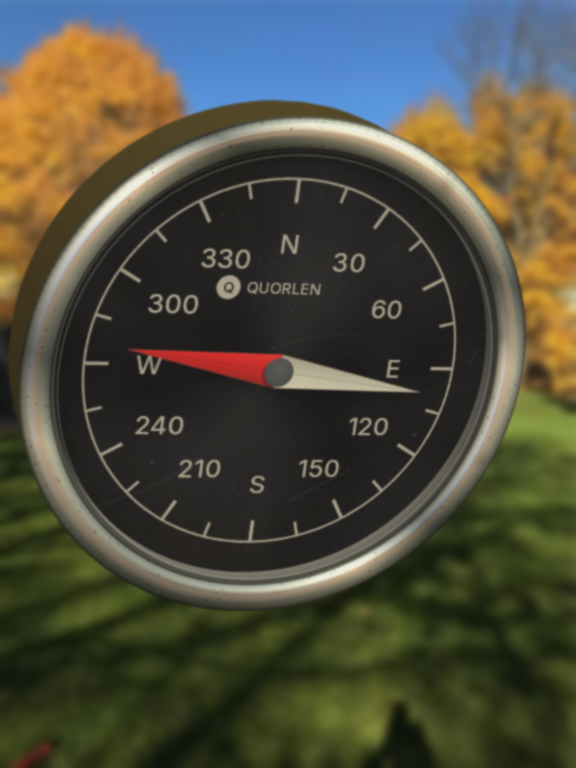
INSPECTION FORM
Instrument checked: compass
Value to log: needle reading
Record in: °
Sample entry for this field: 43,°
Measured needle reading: 277.5,°
